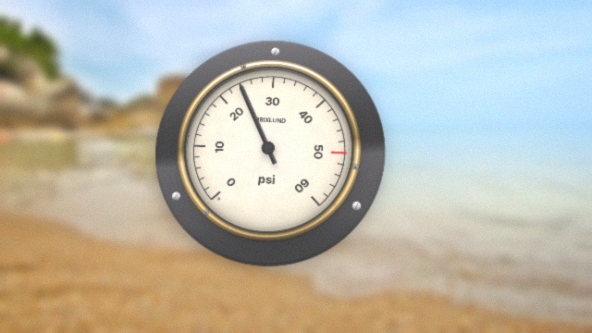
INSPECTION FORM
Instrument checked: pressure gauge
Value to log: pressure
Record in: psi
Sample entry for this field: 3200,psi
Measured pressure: 24,psi
